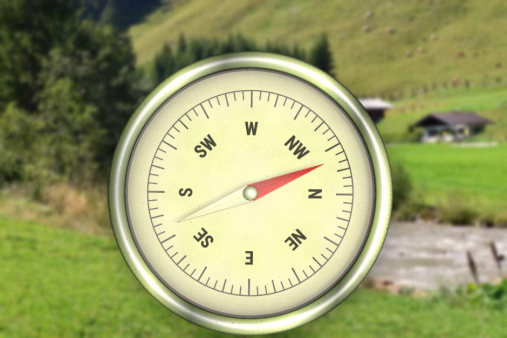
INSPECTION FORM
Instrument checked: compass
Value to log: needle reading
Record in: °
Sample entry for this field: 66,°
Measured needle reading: 337.5,°
